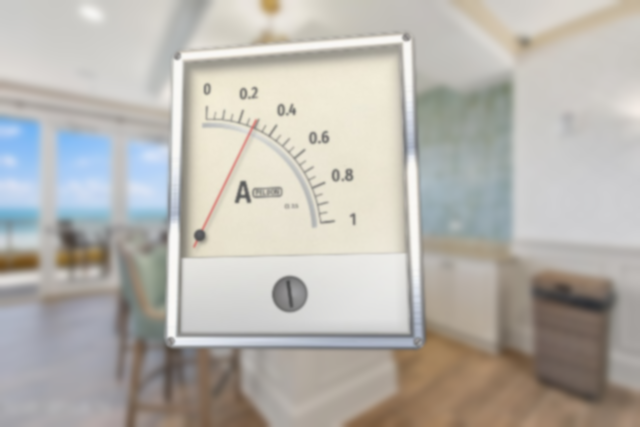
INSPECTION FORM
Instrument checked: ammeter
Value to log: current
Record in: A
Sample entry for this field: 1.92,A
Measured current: 0.3,A
